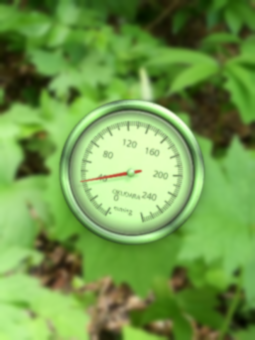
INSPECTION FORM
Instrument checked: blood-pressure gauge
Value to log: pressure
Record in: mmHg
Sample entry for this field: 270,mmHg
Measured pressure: 40,mmHg
